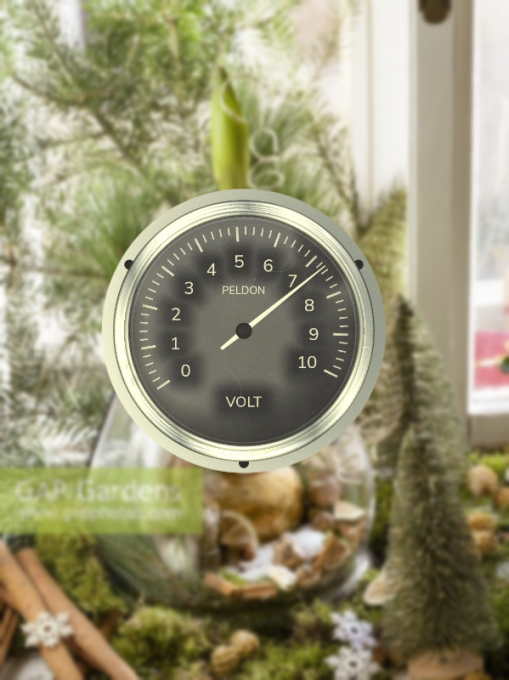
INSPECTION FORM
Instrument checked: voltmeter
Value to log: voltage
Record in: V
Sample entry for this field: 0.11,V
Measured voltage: 7.3,V
